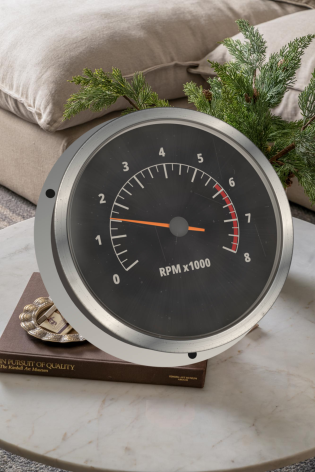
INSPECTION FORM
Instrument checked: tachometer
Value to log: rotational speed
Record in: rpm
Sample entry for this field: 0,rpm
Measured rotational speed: 1500,rpm
